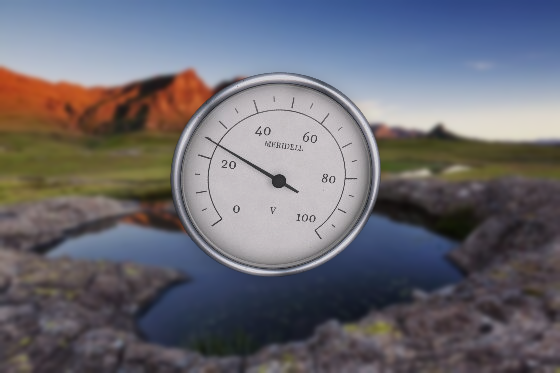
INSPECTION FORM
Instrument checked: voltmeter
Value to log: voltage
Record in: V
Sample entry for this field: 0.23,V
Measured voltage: 25,V
